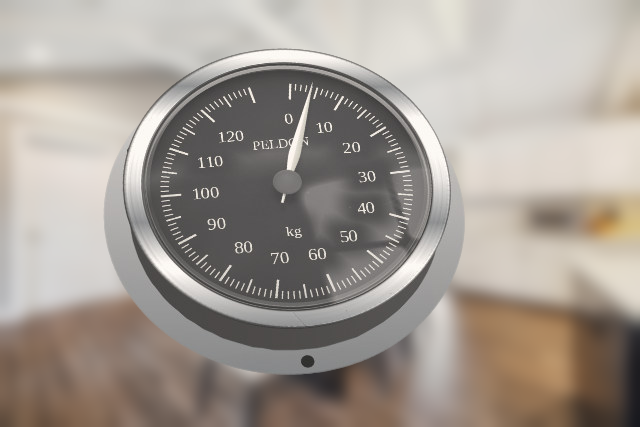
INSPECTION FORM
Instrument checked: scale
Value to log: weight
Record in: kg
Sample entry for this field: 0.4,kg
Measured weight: 4,kg
